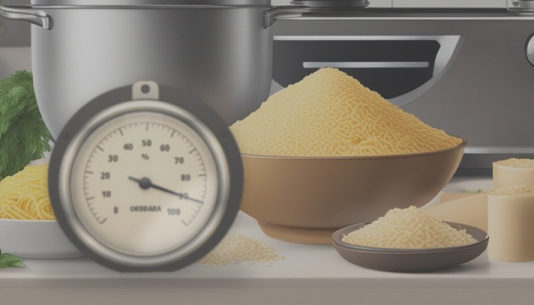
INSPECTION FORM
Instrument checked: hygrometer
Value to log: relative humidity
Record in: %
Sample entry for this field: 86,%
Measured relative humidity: 90,%
